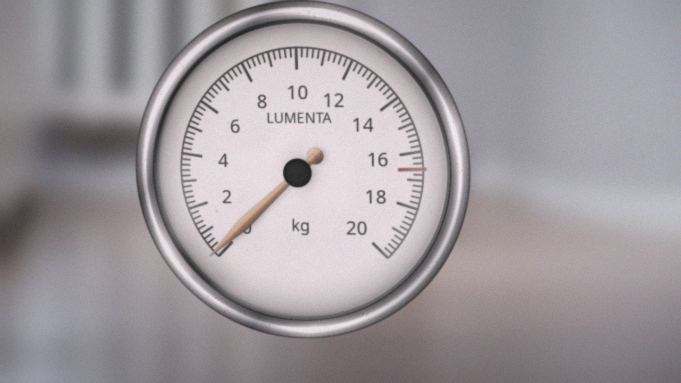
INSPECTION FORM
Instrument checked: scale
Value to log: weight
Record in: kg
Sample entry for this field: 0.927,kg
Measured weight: 0.2,kg
